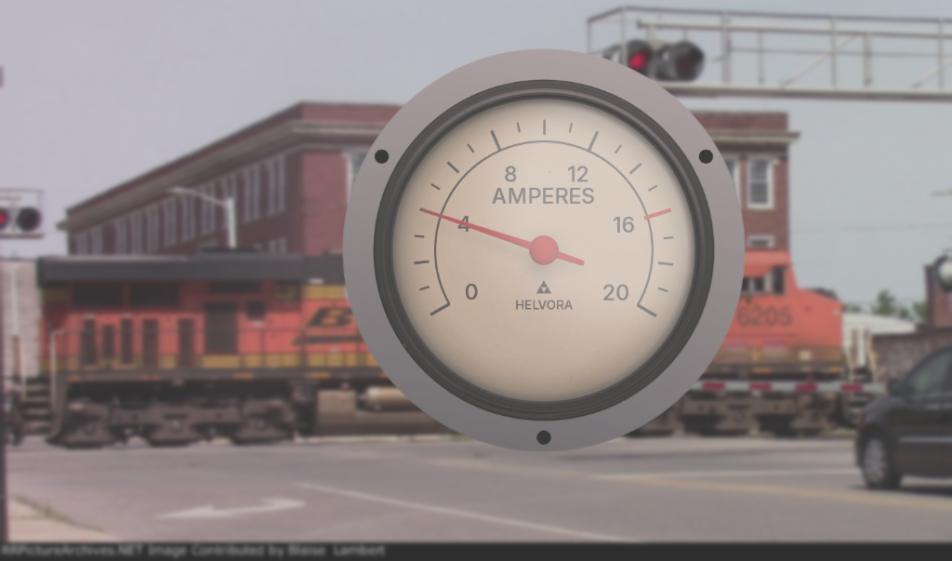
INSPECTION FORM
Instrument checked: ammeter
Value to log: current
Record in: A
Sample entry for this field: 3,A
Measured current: 4,A
